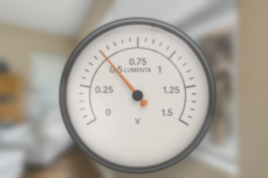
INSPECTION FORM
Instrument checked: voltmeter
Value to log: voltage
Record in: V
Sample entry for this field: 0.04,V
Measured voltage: 0.5,V
